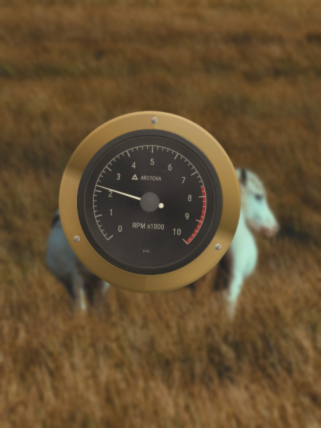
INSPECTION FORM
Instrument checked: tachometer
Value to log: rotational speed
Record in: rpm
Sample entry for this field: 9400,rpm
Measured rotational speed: 2200,rpm
